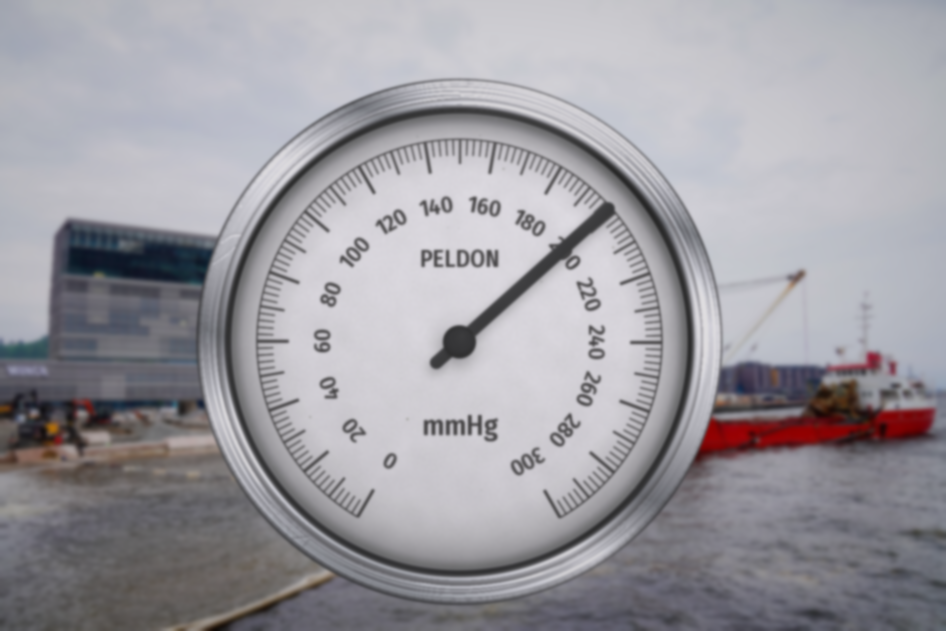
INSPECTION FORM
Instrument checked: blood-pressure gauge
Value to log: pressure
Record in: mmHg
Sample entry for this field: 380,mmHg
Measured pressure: 198,mmHg
